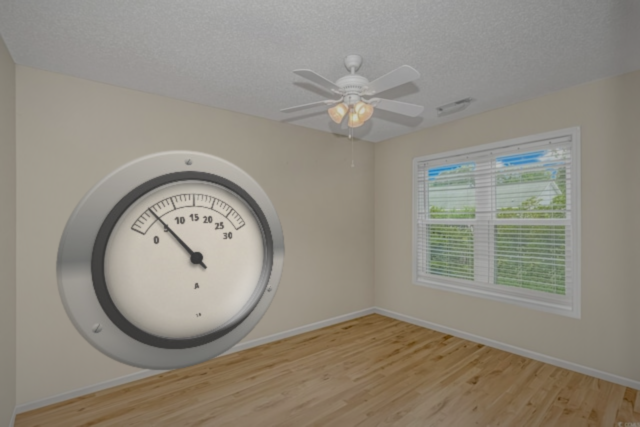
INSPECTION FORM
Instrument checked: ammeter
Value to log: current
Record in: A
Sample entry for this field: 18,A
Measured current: 5,A
